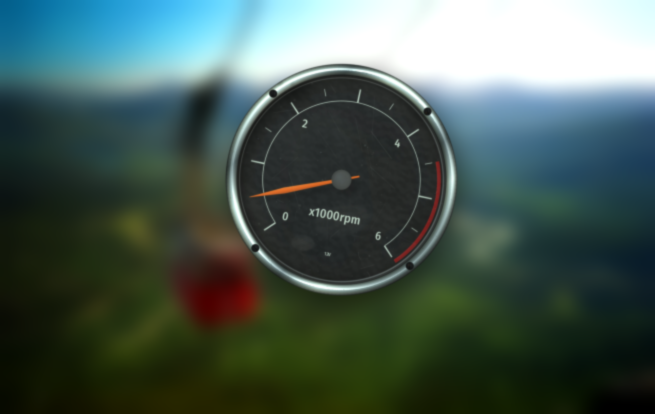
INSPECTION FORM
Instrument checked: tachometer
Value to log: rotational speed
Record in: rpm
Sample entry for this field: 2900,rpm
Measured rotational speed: 500,rpm
